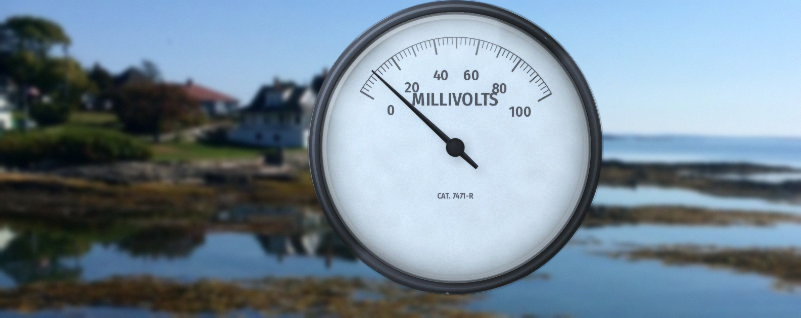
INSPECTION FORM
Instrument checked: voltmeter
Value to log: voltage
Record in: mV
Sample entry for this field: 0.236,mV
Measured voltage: 10,mV
